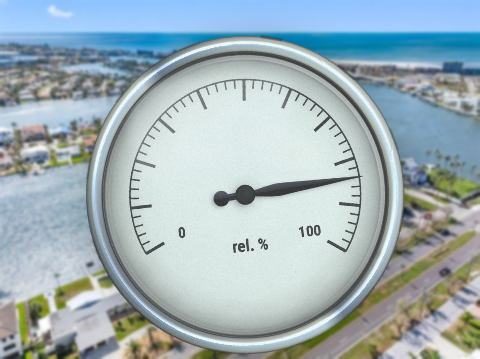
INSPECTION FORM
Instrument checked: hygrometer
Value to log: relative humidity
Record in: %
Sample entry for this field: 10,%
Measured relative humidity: 84,%
